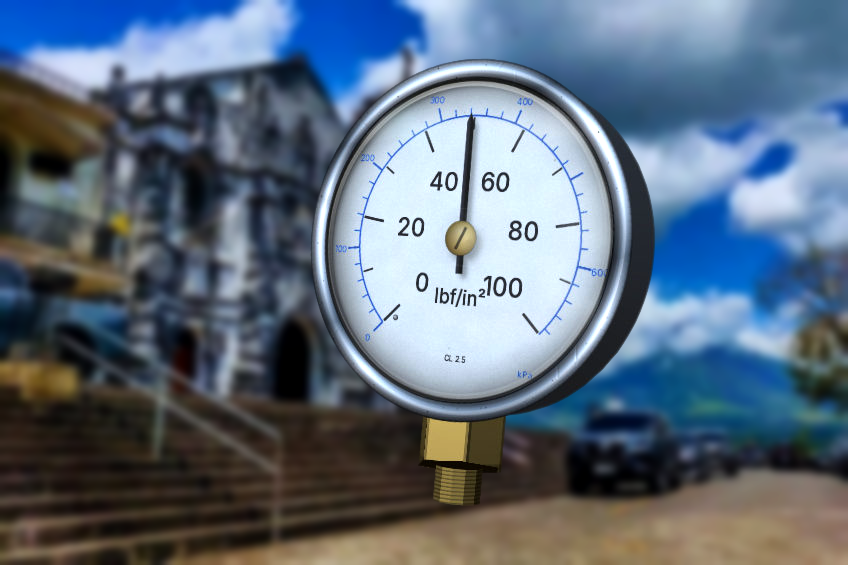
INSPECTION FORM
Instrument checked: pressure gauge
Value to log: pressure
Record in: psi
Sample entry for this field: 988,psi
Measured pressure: 50,psi
